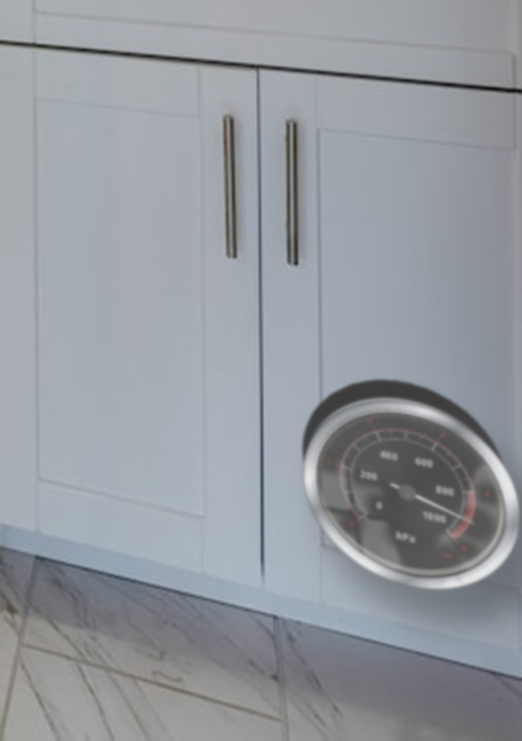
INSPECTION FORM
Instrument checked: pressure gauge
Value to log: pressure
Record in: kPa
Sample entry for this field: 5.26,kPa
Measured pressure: 900,kPa
